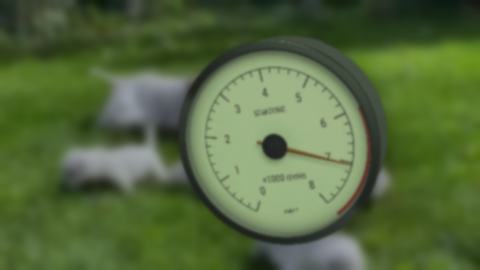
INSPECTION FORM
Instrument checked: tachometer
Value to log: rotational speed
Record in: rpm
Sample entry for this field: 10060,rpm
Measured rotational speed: 7000,rpm
